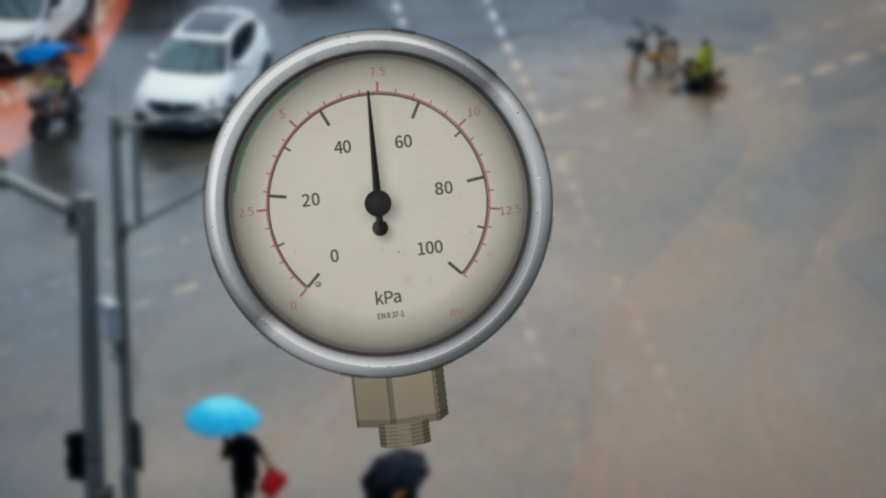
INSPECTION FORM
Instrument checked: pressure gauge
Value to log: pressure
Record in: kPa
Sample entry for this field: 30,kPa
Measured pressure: 50,kPa
